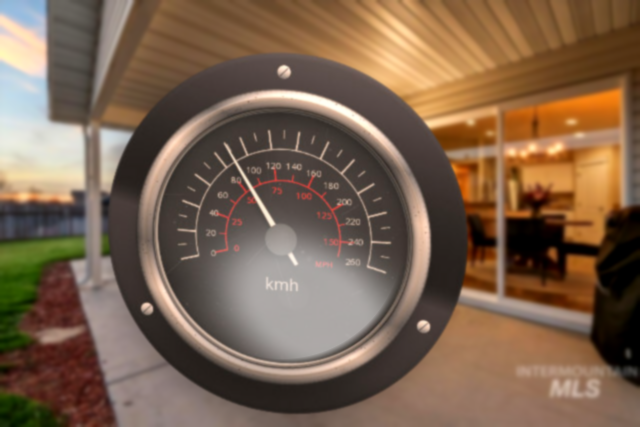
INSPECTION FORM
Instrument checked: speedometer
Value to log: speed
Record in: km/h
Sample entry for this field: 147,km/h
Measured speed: 90,km/h
